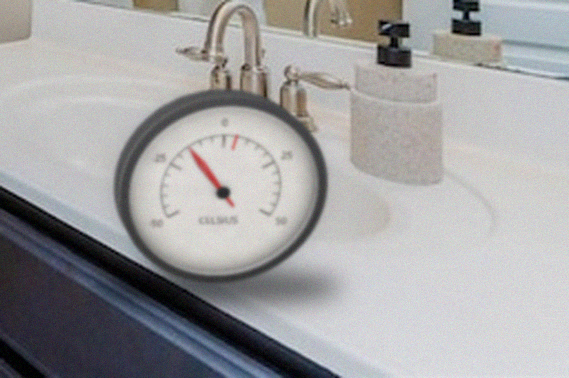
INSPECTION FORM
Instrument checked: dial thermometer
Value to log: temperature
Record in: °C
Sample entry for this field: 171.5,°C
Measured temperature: -15,°C
